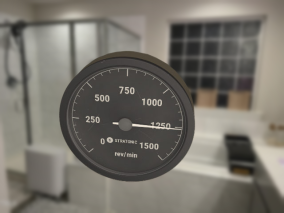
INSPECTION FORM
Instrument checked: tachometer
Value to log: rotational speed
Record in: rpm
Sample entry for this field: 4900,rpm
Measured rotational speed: 1250,rpm
